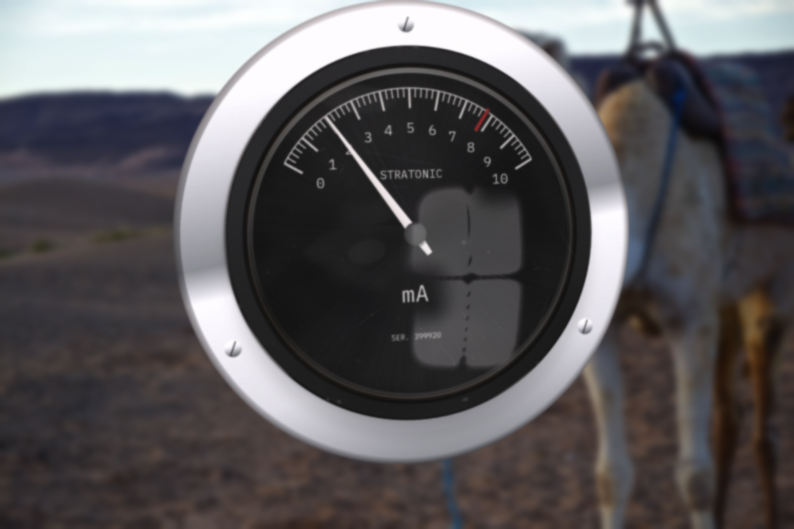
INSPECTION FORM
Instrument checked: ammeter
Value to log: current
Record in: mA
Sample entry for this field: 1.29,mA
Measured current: 2,mA
